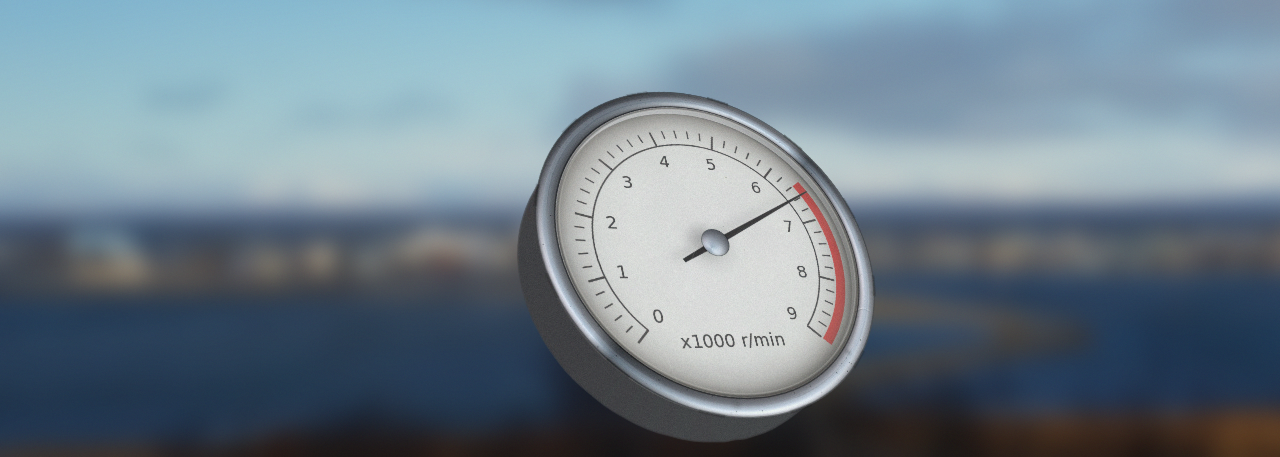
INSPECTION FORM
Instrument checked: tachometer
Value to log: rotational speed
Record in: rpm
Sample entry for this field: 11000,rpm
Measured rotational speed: 6600,rpm
